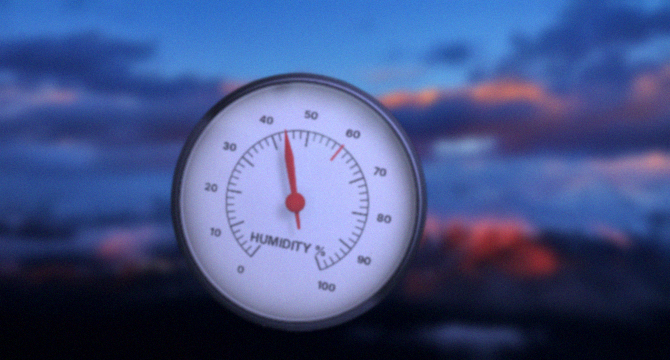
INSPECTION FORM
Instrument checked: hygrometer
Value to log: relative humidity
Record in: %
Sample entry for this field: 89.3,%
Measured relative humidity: 44,%
